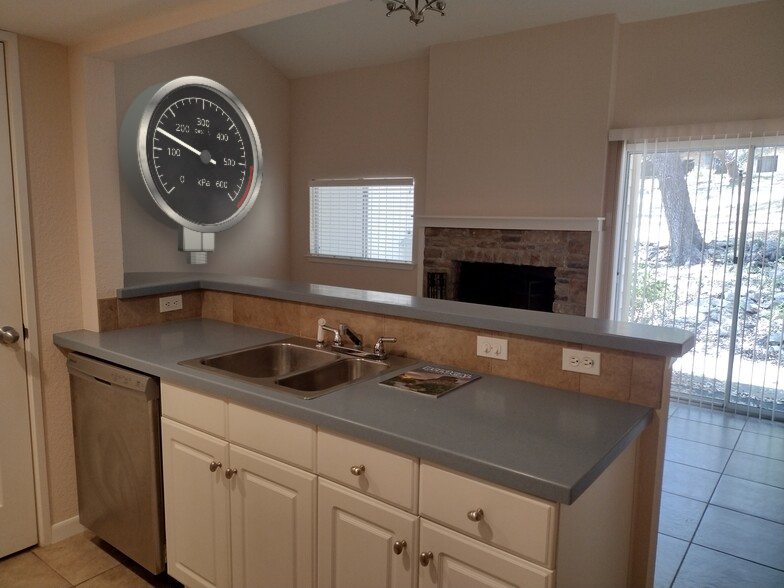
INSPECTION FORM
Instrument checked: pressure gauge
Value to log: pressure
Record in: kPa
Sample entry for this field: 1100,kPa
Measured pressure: 140,kPa
